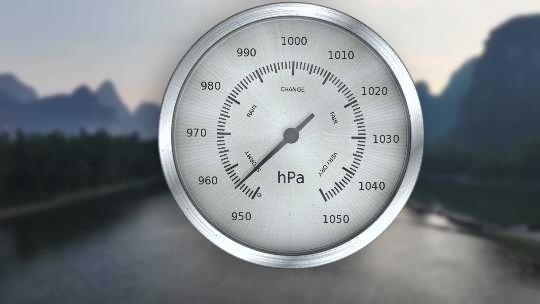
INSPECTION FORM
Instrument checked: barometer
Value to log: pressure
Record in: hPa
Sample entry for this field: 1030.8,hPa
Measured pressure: 955,hPa
